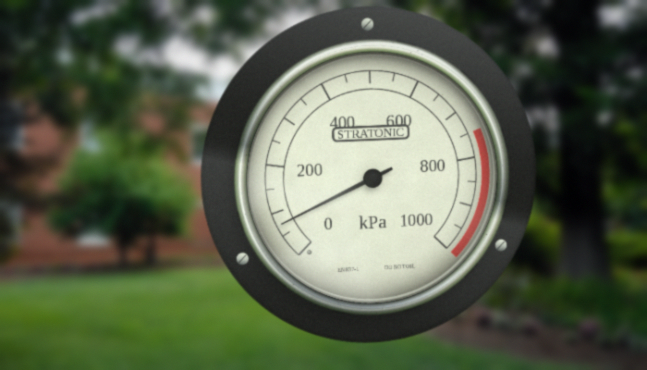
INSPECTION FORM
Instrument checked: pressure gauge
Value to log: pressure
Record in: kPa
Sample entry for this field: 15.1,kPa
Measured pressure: 75,kPa
